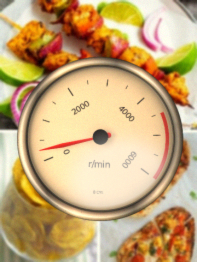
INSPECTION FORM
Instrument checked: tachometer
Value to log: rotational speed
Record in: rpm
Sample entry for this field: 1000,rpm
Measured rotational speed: 250,rpm
